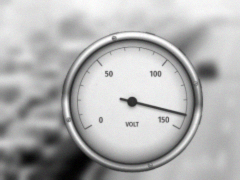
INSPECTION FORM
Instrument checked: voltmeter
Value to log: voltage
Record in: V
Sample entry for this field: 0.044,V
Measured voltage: 140,V
